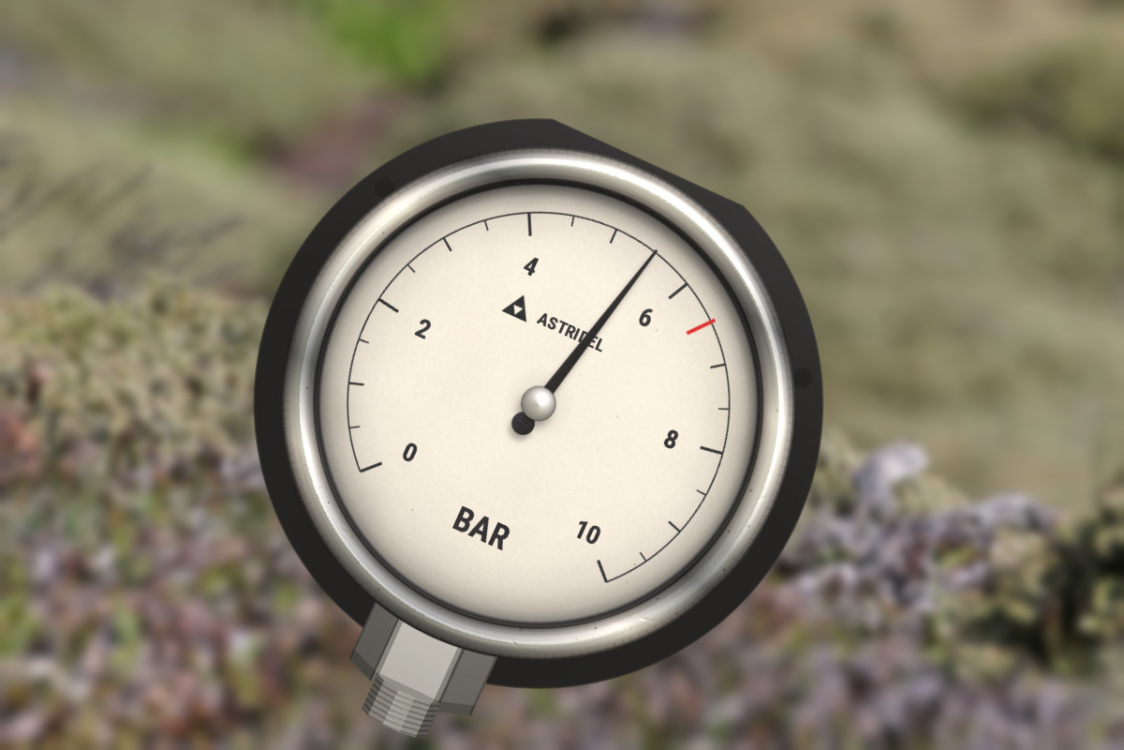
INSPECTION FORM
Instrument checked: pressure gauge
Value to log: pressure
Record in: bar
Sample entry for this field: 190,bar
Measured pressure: 5.5,bar
